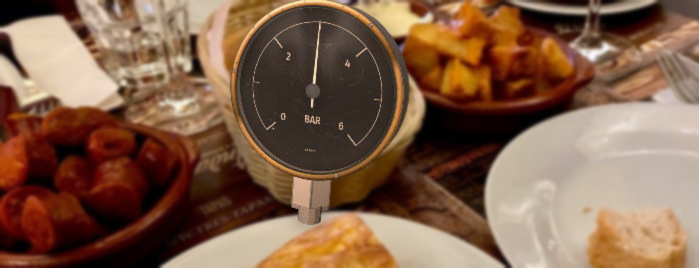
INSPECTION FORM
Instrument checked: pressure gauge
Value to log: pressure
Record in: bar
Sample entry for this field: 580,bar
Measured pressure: 3,bar
